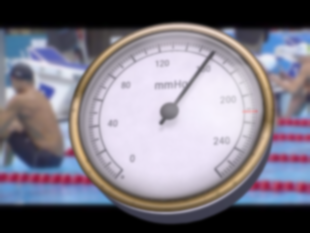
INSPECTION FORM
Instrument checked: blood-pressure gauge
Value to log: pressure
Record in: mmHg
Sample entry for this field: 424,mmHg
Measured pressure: 160,mmHg
